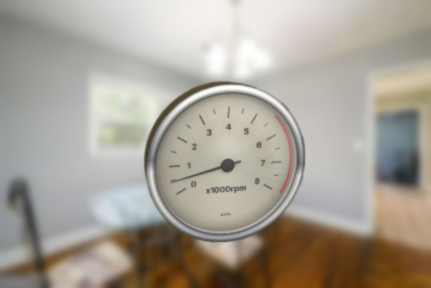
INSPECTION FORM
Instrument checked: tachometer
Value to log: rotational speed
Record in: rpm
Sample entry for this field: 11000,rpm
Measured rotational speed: 500,rpm
